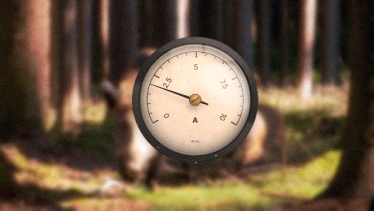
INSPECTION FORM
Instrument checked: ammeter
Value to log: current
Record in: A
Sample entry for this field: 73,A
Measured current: 2,A
